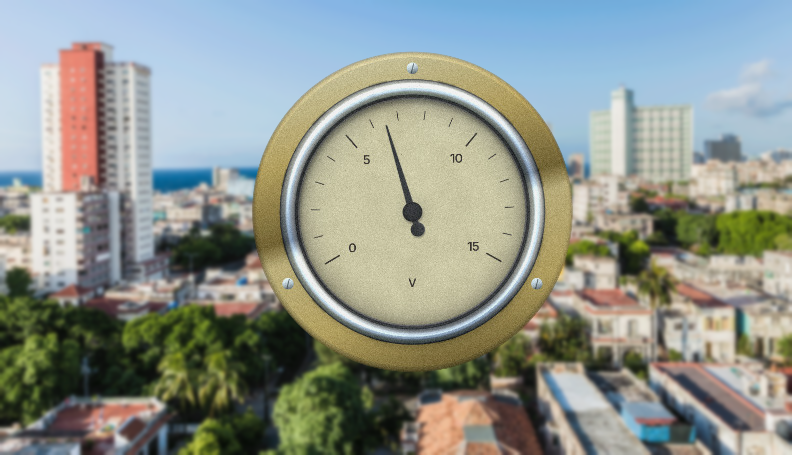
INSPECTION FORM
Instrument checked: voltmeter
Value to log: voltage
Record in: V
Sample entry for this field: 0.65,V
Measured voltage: 6.5,V
